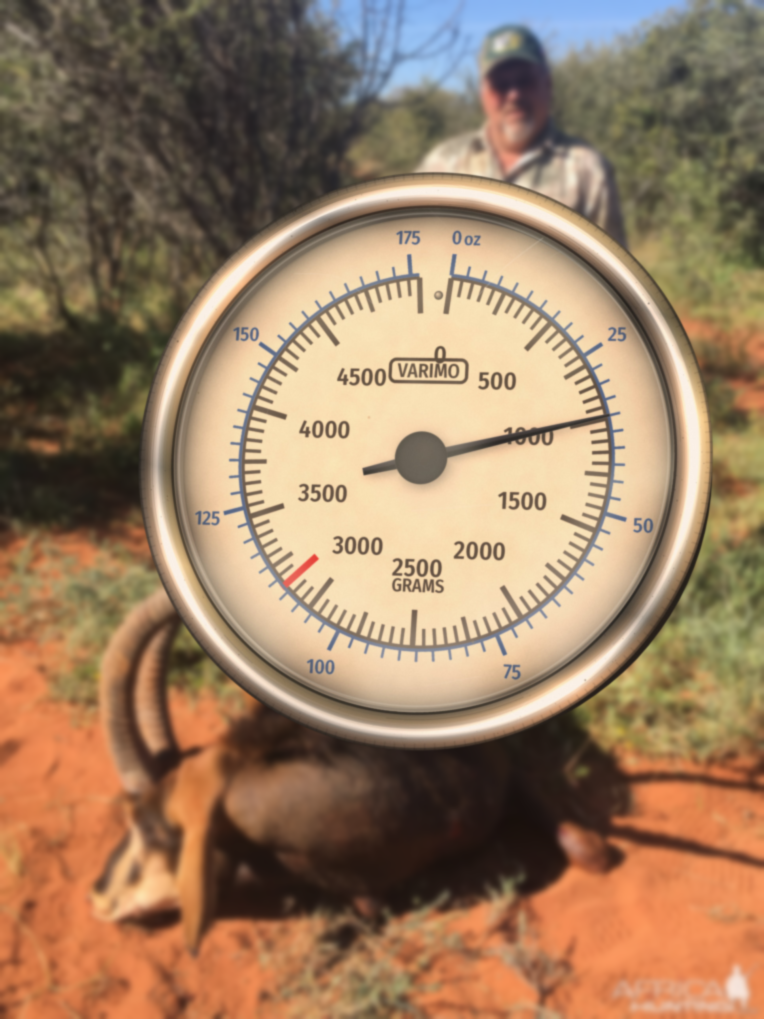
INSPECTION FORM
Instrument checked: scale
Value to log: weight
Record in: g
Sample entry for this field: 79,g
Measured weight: 1000,g
